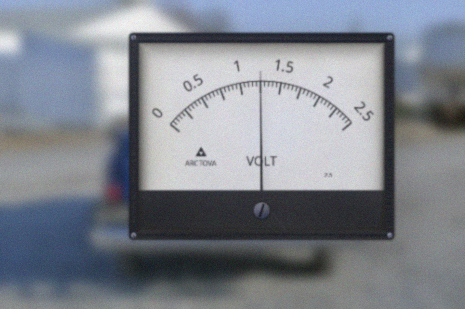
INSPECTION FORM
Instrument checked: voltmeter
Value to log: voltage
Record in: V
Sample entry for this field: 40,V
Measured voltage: 1.25,V
